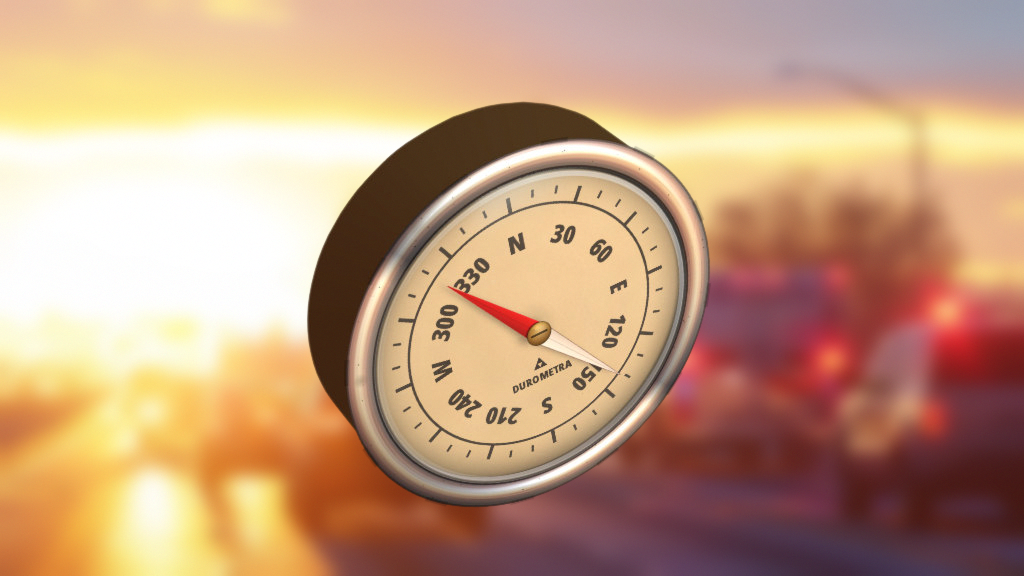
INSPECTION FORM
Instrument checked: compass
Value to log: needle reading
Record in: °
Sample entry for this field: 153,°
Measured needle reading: 320,°
